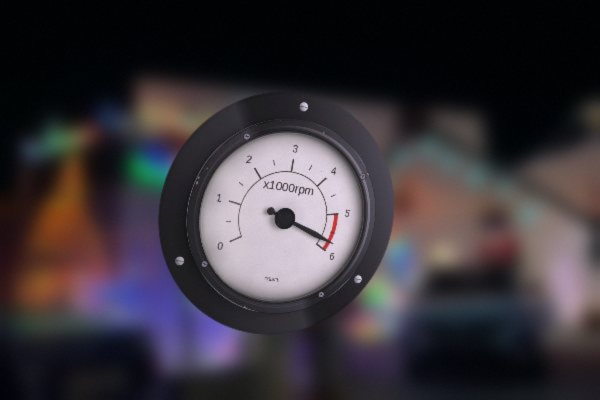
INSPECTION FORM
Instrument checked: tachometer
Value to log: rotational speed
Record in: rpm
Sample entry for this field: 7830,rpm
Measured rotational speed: 5750,rpm
